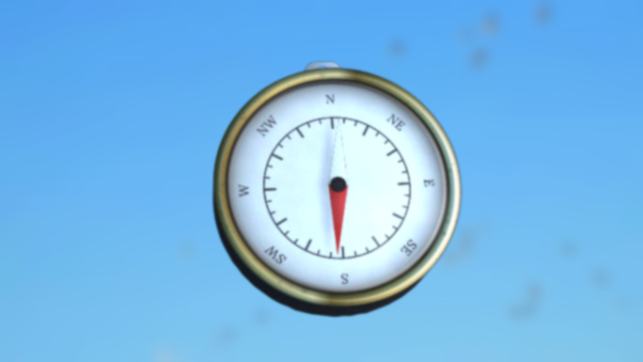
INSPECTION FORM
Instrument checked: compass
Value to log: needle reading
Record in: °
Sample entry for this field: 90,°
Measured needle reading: 185,°
